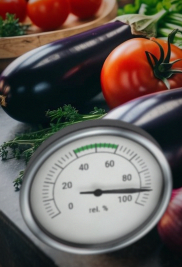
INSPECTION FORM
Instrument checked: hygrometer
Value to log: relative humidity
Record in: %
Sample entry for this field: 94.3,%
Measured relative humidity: 90,%
